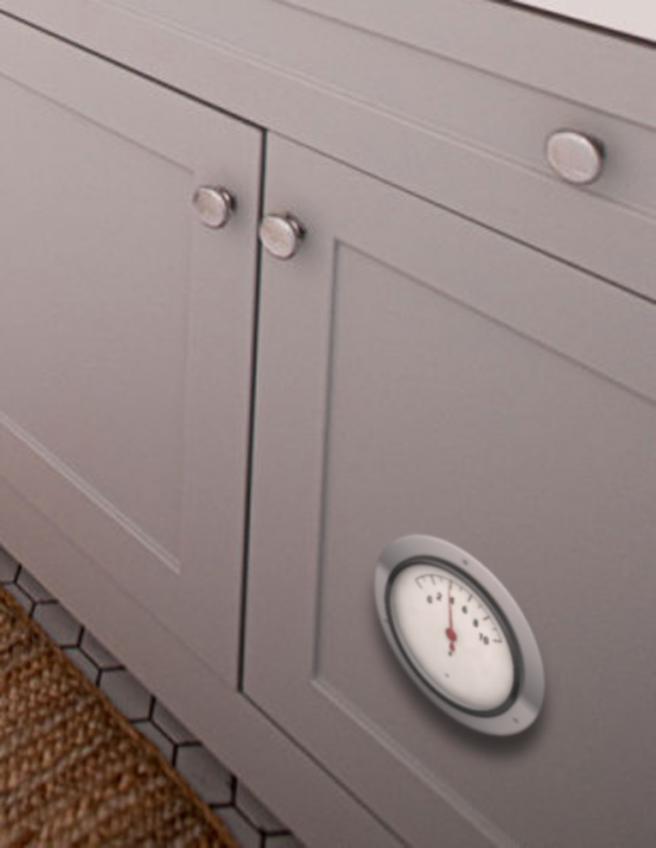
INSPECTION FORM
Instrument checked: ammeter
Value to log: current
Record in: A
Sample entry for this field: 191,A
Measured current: 4,A
